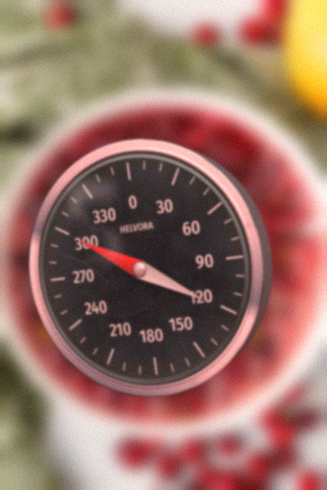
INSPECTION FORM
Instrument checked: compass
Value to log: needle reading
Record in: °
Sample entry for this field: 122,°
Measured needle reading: 300,°
